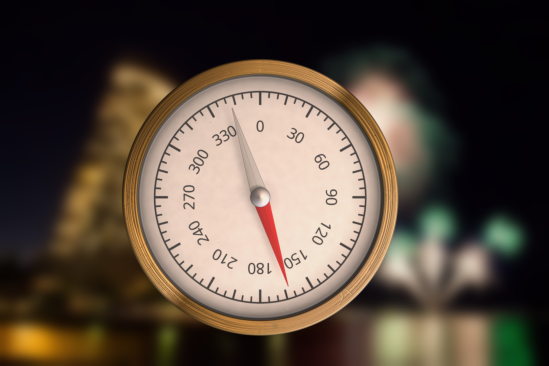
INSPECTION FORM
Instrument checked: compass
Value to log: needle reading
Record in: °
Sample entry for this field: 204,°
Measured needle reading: 162.5,°
